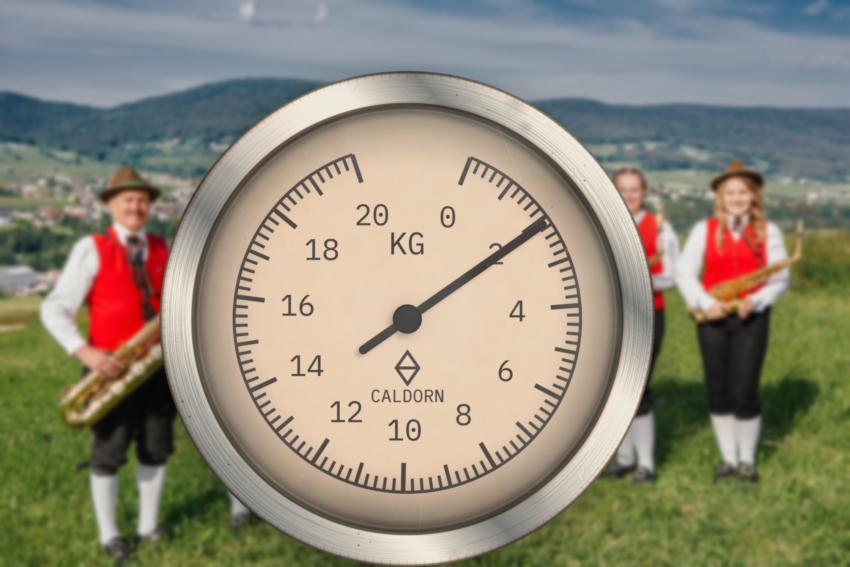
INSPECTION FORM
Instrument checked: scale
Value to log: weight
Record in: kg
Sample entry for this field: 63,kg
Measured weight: 2.1,kg
